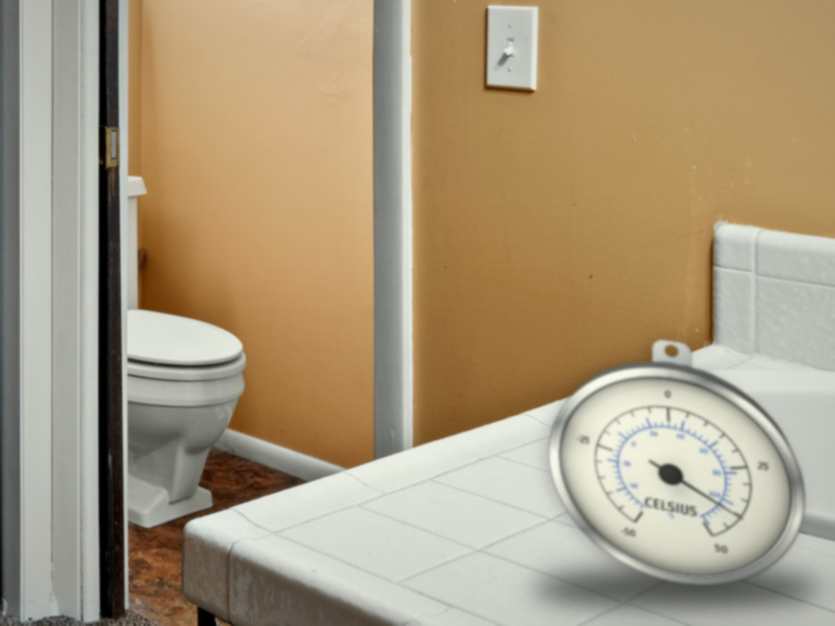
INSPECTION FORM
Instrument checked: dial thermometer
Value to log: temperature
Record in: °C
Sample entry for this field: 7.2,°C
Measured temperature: 40,°C
